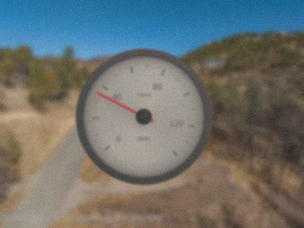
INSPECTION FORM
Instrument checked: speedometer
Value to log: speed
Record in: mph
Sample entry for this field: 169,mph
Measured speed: 35,mph
